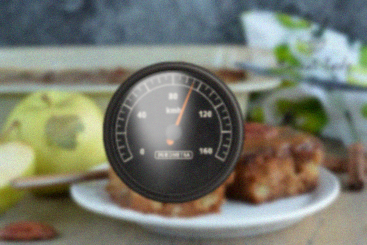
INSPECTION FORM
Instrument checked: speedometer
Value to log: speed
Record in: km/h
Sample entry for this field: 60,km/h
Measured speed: 95,km/h
